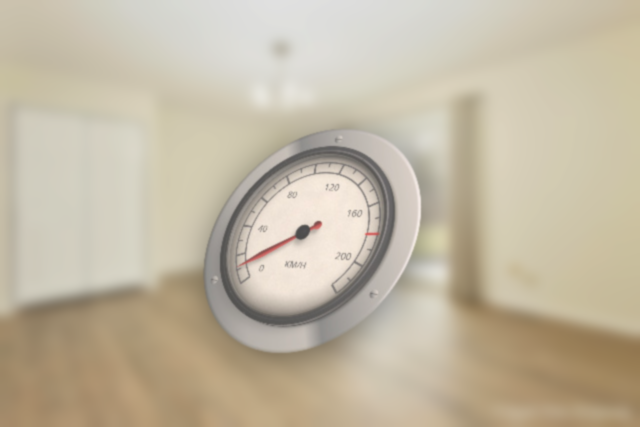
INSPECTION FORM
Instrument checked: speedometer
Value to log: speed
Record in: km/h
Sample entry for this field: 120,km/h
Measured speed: 10,km/h
